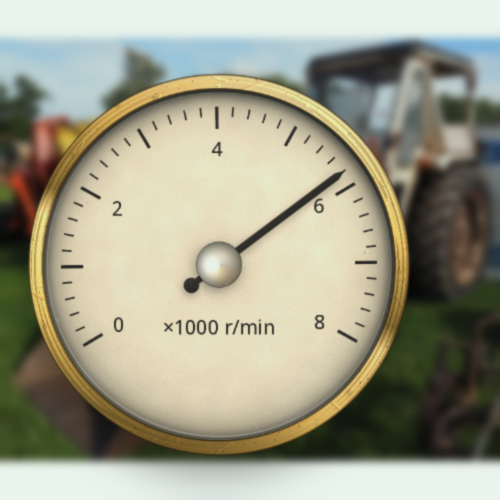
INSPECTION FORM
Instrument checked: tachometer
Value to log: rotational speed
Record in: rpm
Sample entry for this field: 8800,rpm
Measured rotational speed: 5800,rpm
